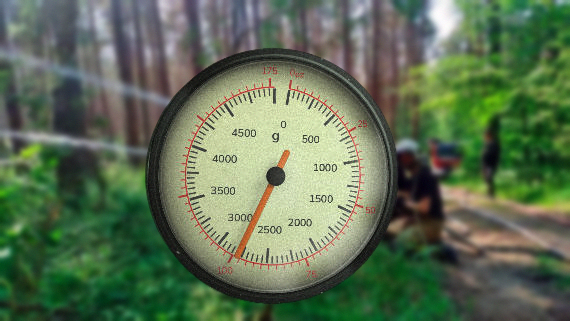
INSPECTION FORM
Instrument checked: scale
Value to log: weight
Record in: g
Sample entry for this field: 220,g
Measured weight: 2800,g
